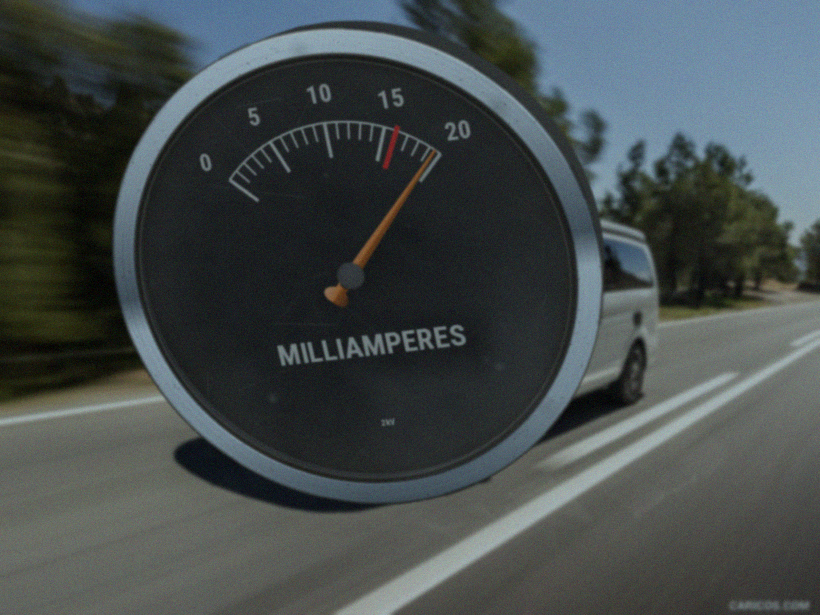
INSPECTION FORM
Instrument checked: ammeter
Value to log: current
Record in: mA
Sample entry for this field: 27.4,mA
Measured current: 19.5,mA
